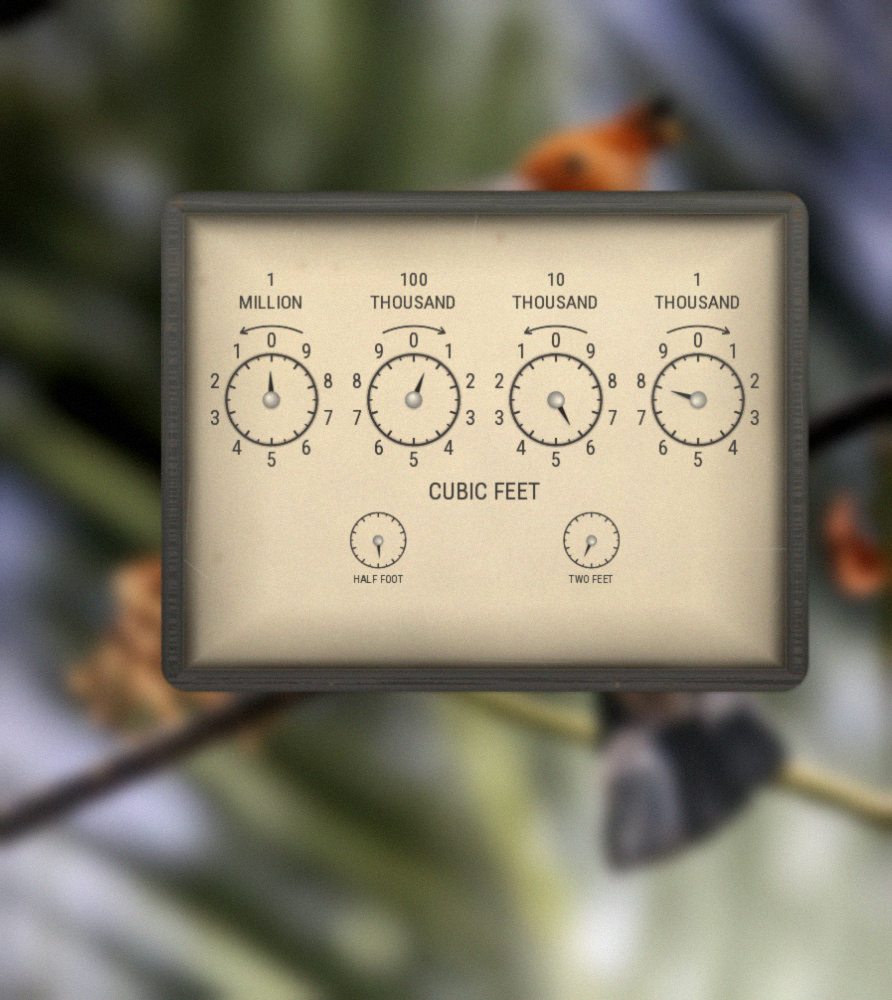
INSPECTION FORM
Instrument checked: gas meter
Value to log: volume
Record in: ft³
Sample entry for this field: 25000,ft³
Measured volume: 5800,ft³
